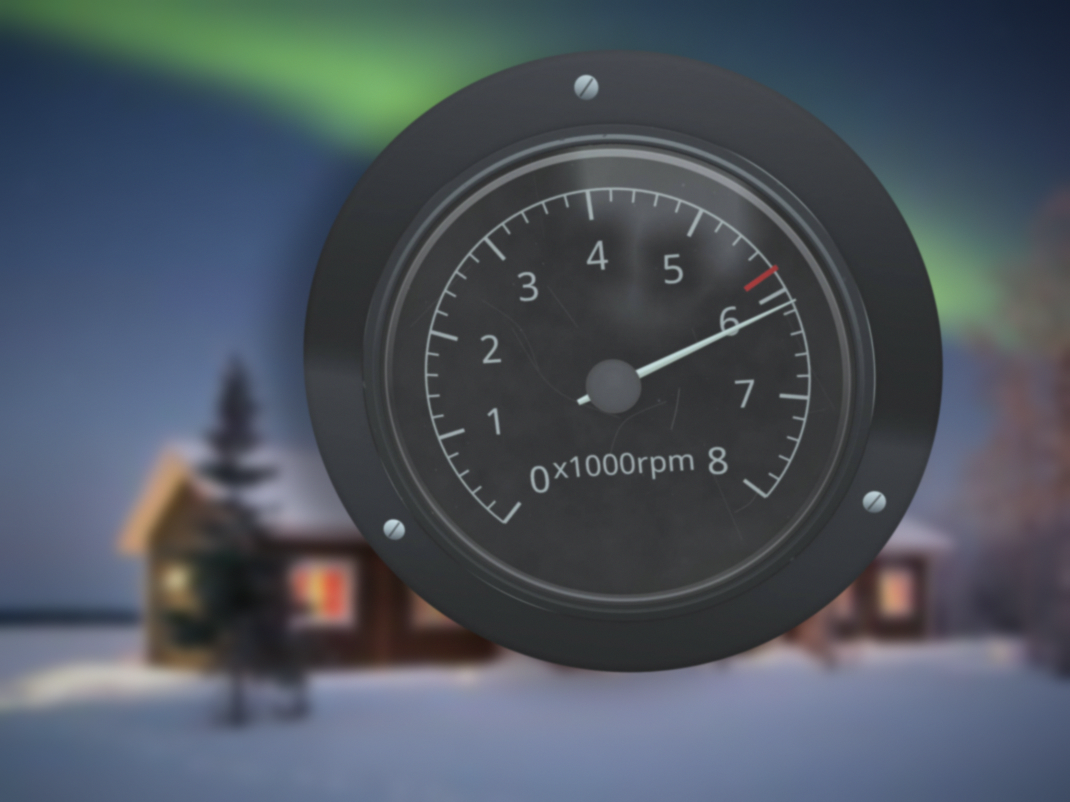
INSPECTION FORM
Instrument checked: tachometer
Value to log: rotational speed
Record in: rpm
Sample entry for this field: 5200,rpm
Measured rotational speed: 6100,rpm
